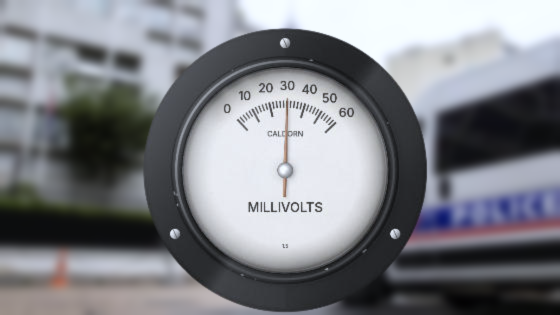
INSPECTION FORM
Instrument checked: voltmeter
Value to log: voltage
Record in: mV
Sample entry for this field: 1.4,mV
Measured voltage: 30,mV
